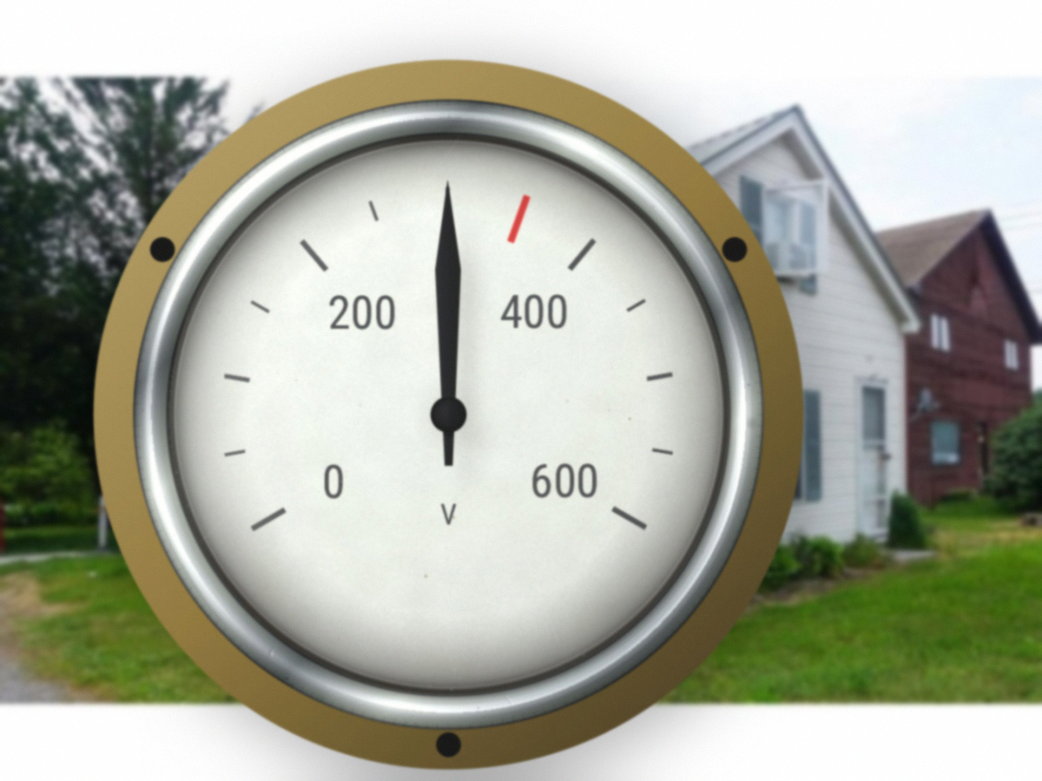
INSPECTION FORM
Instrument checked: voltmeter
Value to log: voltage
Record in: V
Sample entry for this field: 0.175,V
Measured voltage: 300,V
